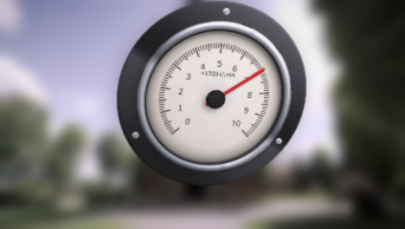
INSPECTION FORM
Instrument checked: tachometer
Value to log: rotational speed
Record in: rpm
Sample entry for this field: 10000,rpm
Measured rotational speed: 7000,rpm
